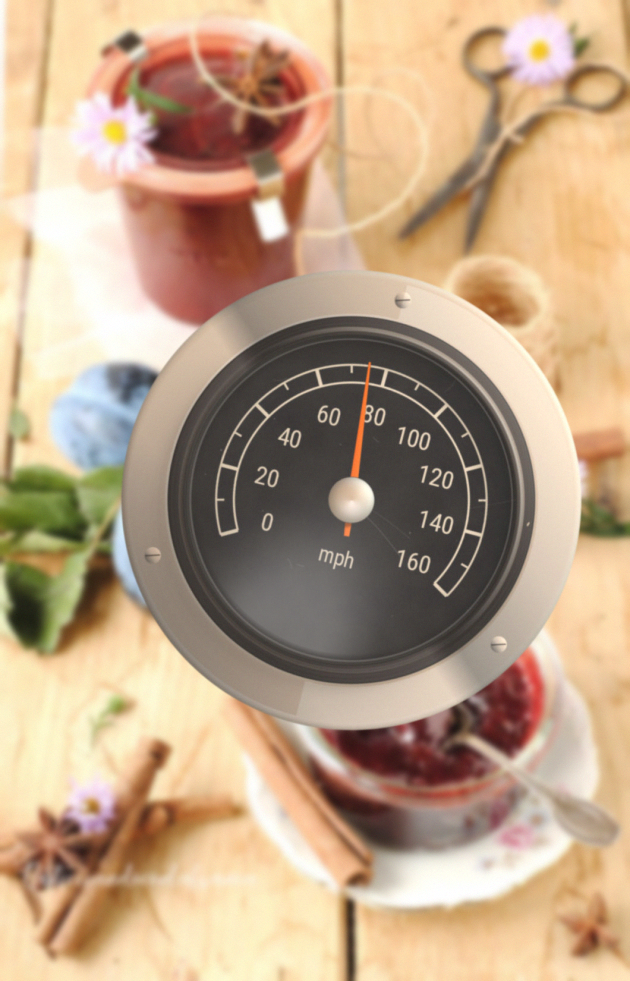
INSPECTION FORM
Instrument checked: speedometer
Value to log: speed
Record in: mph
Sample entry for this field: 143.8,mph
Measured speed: 75,mph
